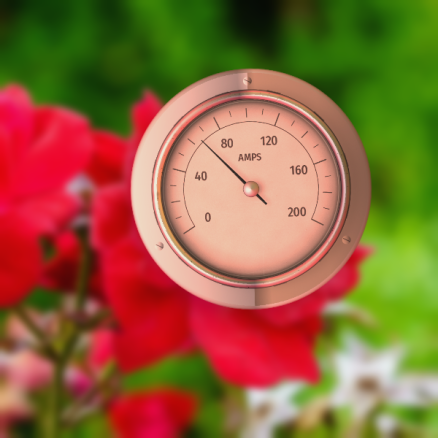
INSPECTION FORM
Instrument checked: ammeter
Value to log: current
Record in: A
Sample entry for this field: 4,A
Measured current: 65,A
